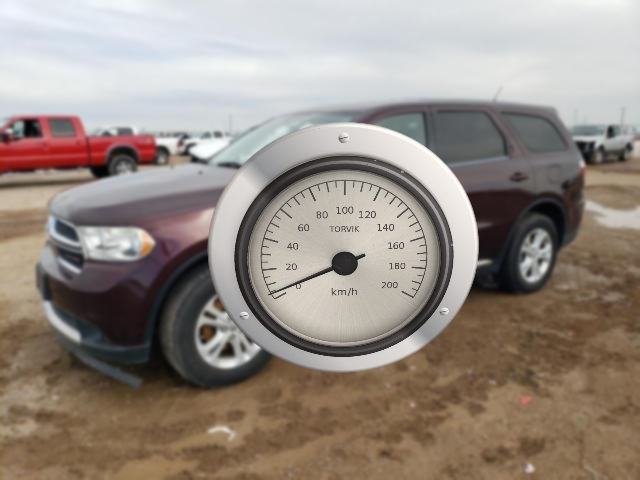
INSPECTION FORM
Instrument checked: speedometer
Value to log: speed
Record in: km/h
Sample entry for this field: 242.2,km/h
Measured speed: 5,km/h
